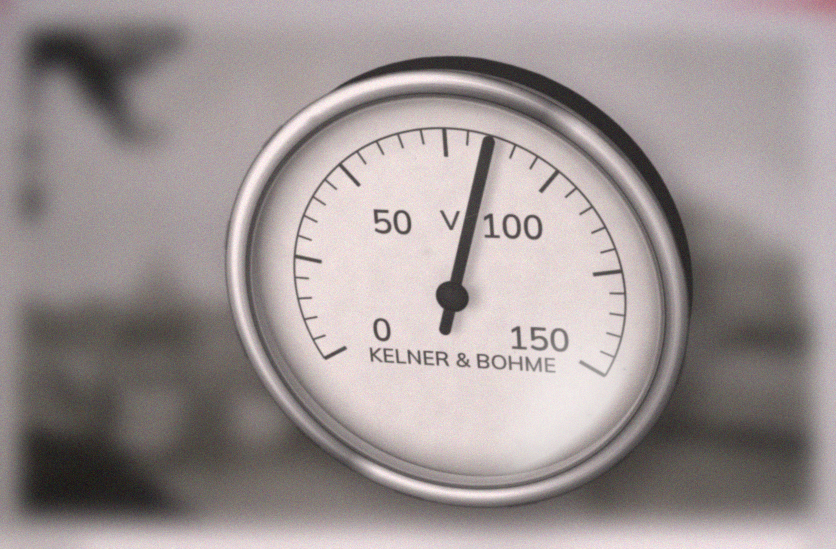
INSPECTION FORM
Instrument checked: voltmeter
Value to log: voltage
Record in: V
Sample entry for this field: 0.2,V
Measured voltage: 85,V
